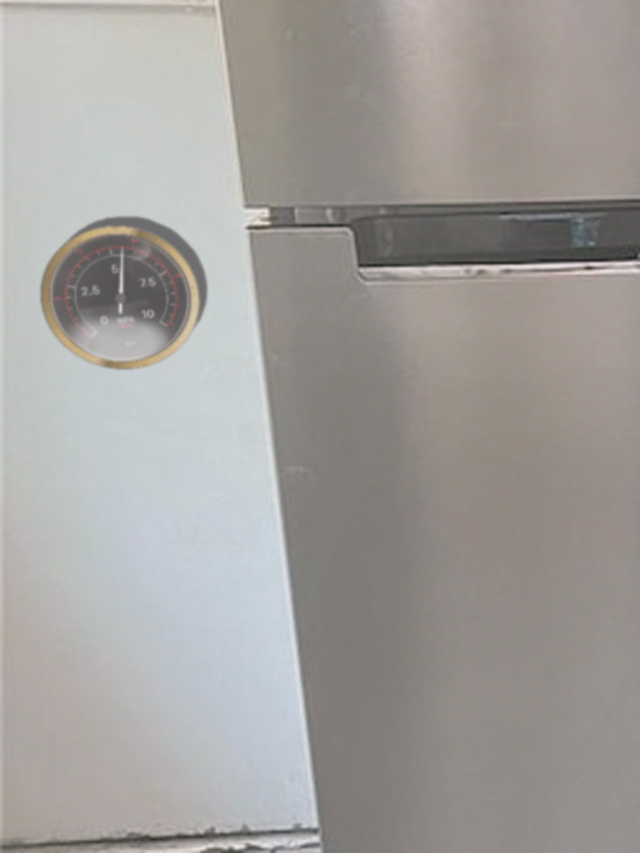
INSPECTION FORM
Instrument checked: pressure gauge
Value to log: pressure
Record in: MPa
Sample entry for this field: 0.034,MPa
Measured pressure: 5.5,MPa
